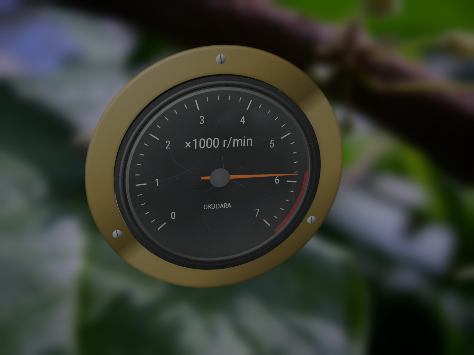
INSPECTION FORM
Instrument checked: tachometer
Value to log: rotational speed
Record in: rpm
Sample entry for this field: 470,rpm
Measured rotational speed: 5800,rpm
